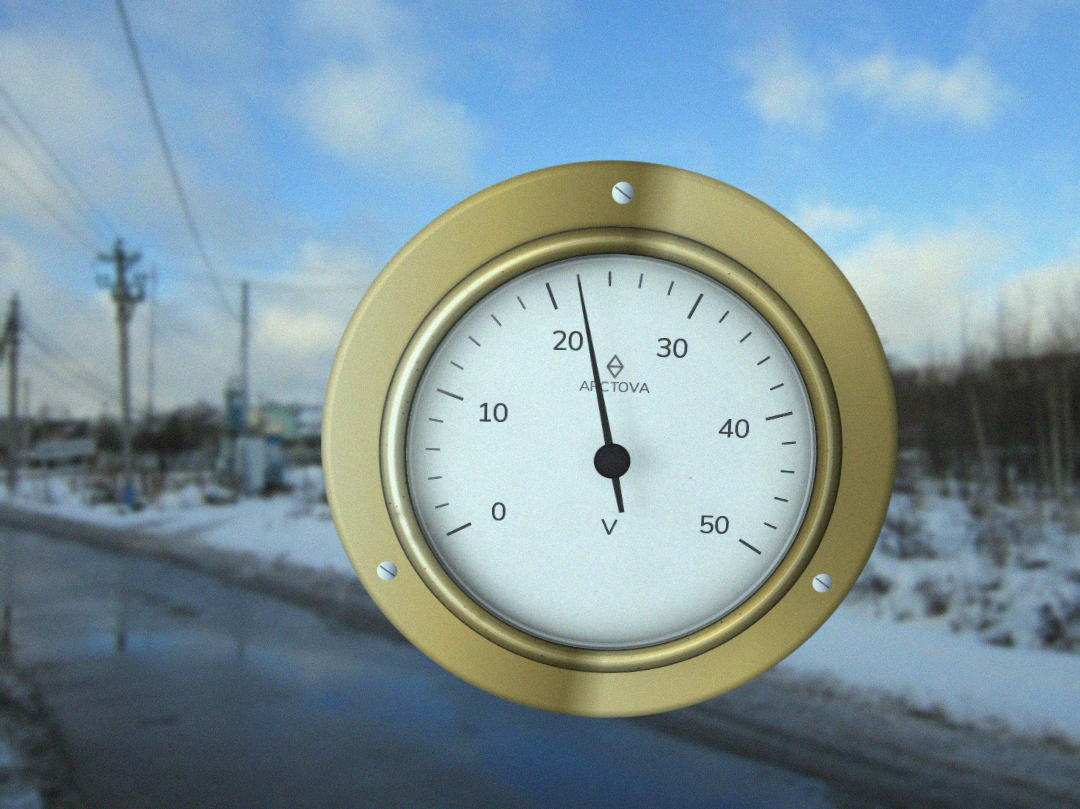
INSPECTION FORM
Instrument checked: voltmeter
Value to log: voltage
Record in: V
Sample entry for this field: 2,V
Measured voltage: 22,V
